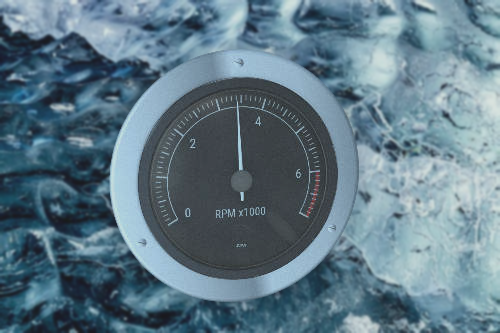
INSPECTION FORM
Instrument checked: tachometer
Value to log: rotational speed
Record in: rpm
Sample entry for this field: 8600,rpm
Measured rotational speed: 3400,rpm
